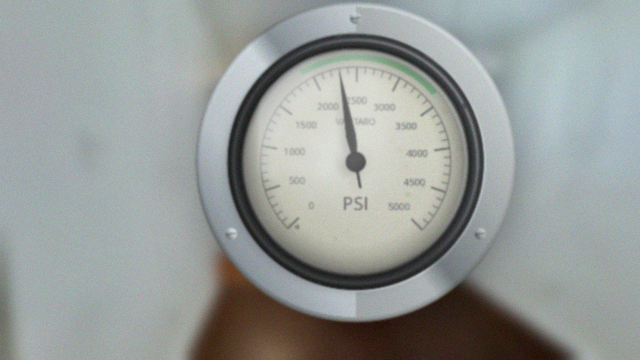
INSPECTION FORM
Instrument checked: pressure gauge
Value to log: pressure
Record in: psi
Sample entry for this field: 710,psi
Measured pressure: 2300,psi
